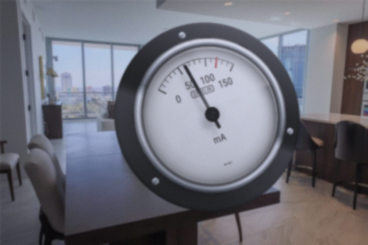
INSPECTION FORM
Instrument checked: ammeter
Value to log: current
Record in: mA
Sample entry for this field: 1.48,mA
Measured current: 60,mA
